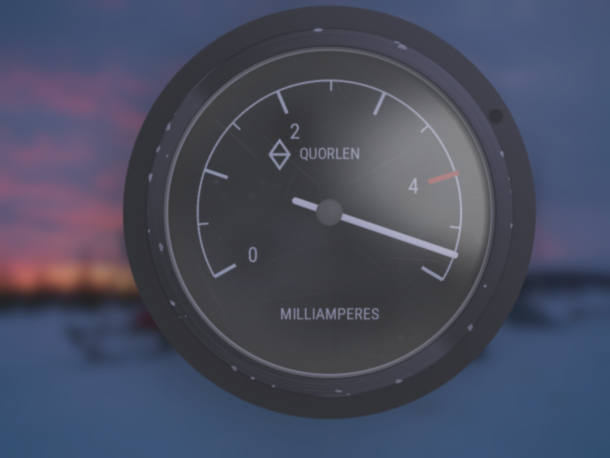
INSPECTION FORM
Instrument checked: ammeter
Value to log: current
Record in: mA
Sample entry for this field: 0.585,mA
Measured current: 4.75,mA
